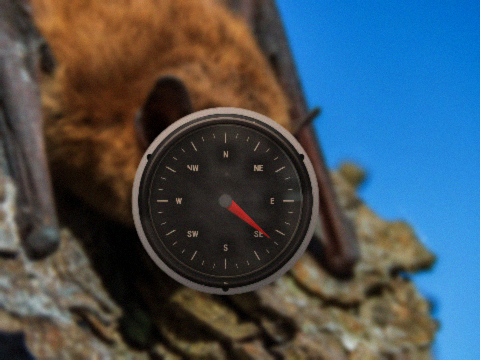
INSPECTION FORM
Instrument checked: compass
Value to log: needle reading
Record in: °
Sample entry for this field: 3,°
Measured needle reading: 130,°
